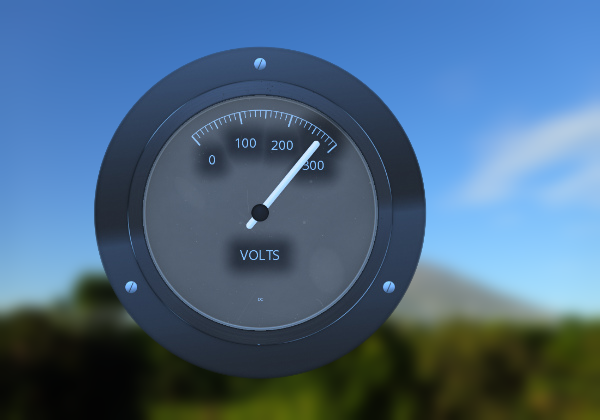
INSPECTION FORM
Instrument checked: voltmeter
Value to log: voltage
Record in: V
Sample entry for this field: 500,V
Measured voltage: 270,V
